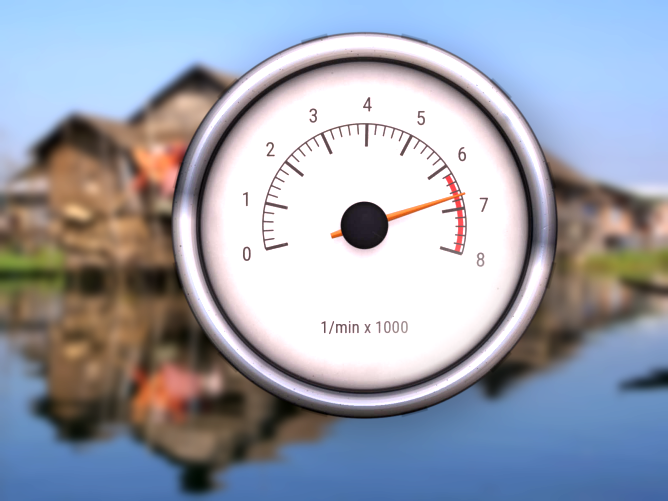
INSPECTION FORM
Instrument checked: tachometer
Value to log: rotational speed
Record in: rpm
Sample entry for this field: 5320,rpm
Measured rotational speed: 6700,rpm
